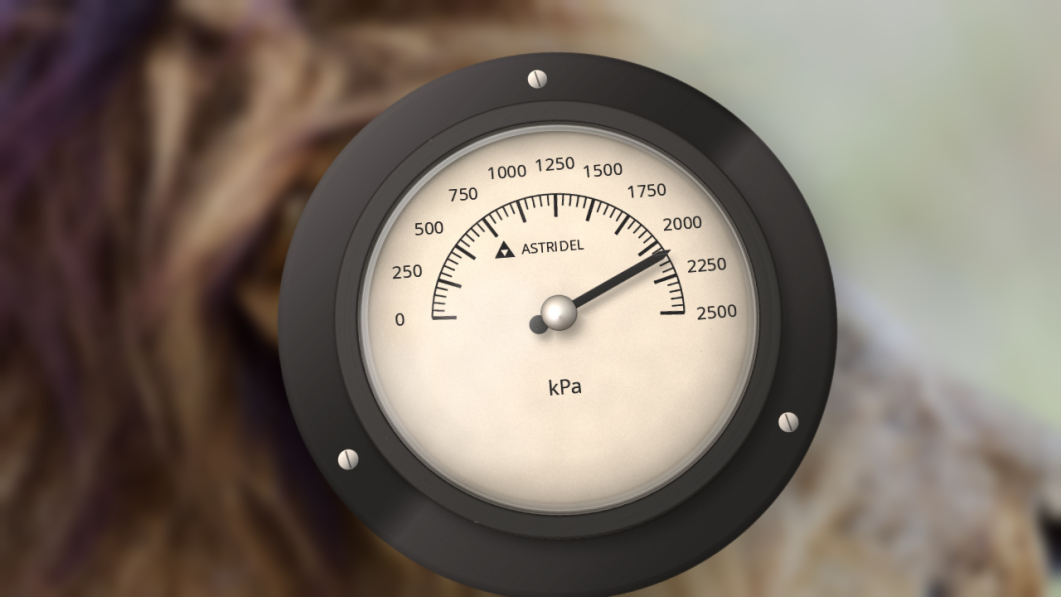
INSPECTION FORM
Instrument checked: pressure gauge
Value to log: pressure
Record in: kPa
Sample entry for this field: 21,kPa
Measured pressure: 2100,kPa
